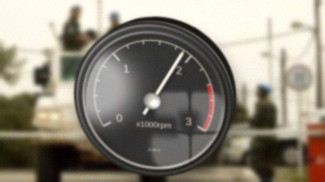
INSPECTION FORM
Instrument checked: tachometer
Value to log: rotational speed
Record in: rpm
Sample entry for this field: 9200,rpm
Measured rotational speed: 1900,rpm
